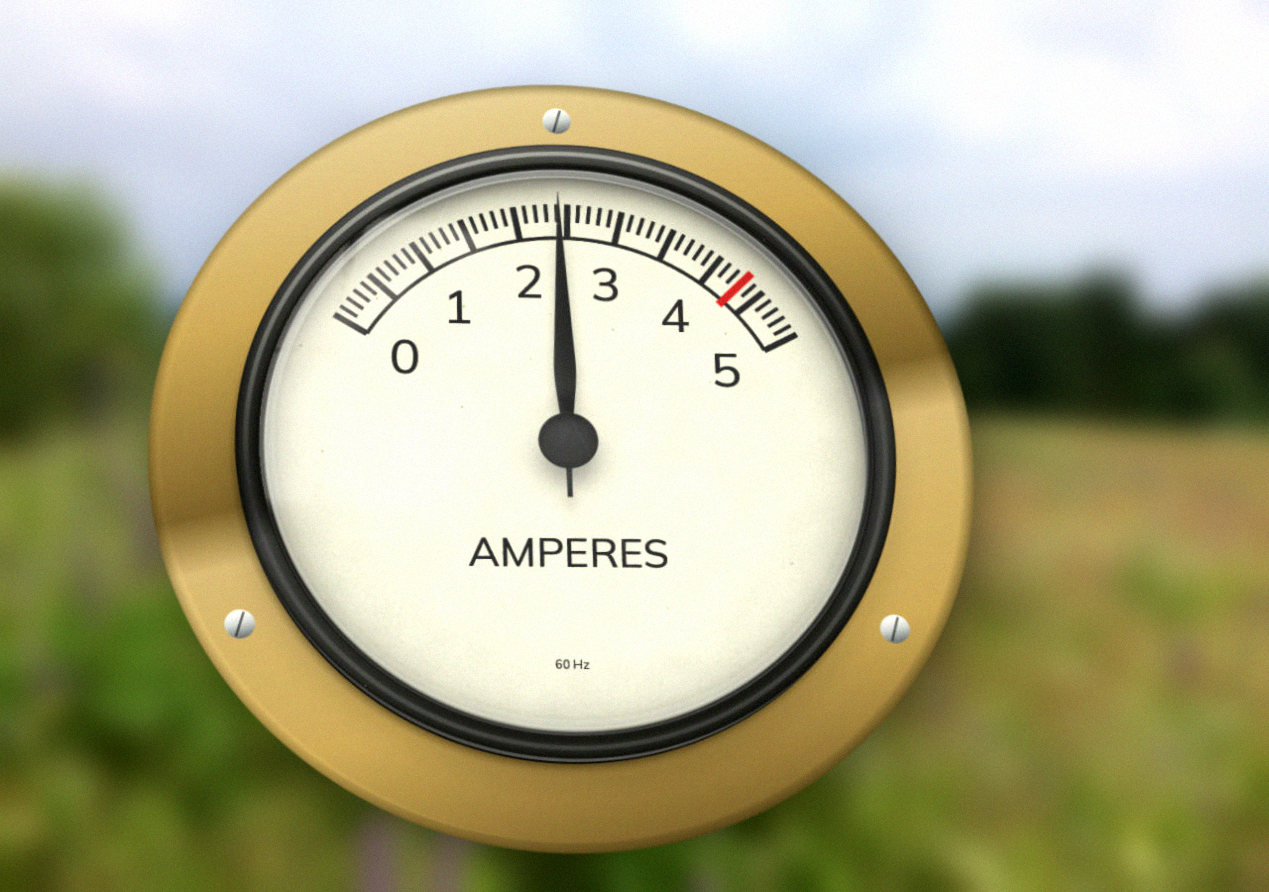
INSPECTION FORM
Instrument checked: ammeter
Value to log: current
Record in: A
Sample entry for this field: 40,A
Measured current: 2.4,A
